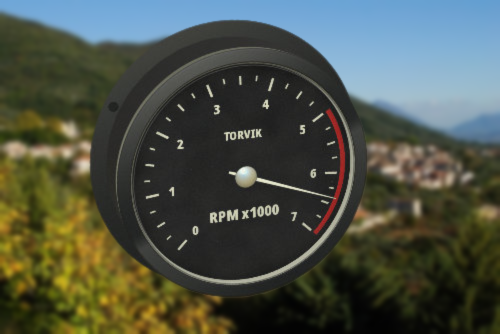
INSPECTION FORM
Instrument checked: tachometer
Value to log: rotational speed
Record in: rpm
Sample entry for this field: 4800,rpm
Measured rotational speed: 6375,rpm
